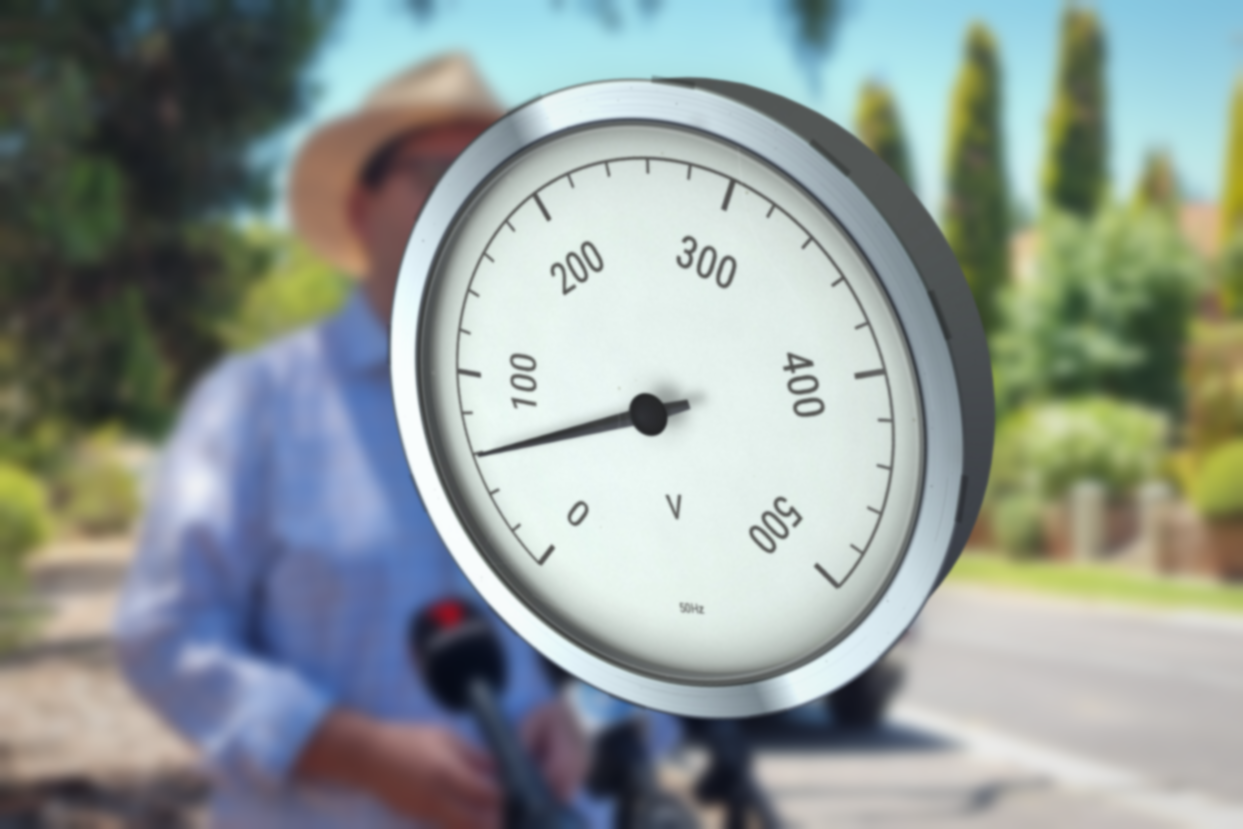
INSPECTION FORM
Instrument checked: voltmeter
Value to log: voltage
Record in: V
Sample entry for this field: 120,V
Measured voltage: 60,V
